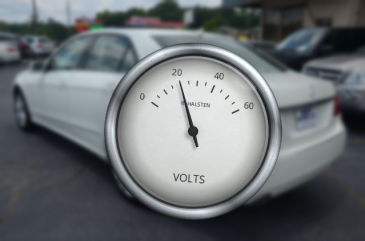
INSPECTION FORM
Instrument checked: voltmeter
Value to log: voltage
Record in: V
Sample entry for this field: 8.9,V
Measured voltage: 20,V
